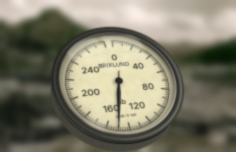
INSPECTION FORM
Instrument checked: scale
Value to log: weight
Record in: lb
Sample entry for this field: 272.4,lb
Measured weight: 150,lb
